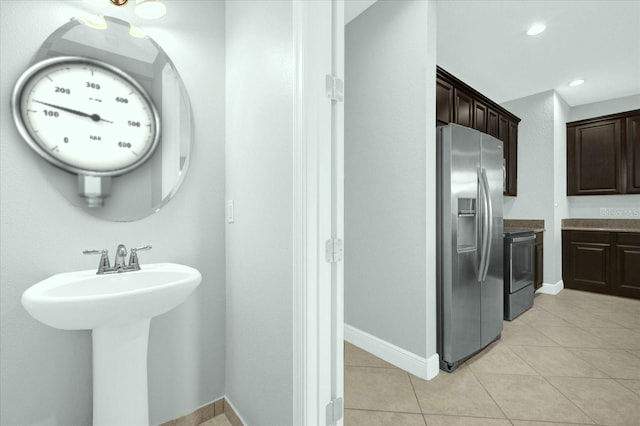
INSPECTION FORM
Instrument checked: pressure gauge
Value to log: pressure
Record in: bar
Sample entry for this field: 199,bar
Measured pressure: 125,bar
